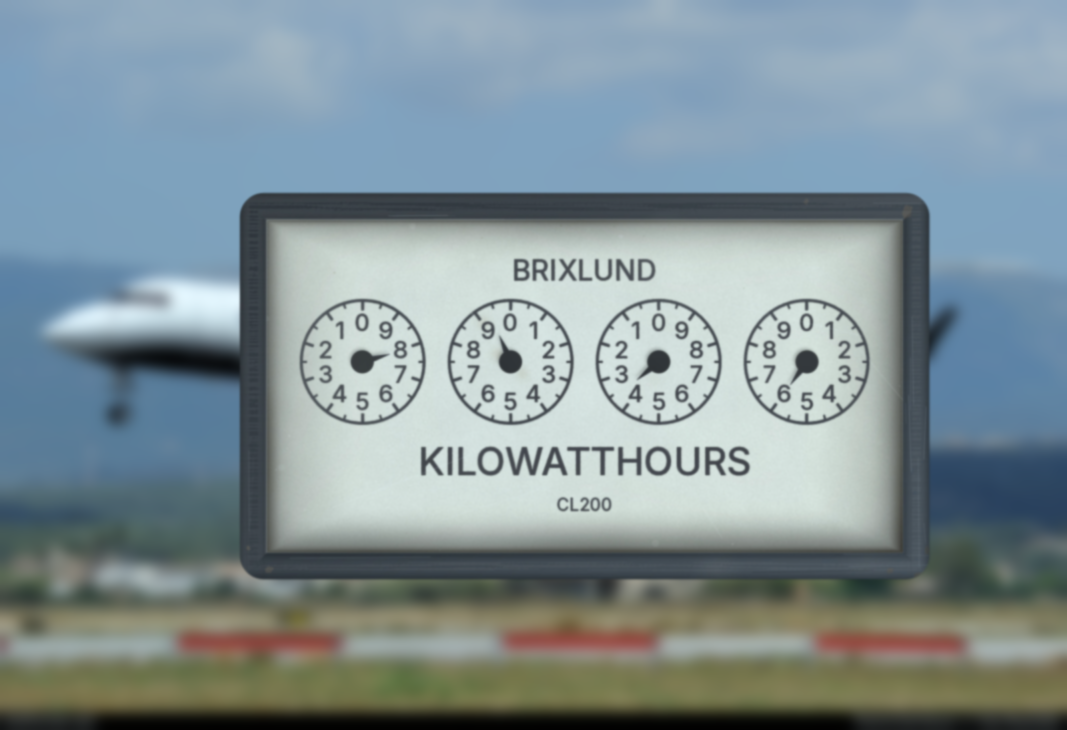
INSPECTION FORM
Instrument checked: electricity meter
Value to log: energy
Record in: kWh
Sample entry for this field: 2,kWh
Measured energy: 7936,kWh
